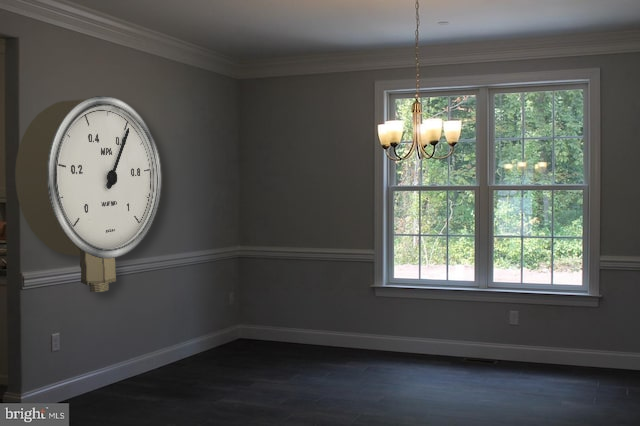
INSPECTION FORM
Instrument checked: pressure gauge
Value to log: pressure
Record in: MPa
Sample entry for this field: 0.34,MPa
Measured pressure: 0.6,MPa
